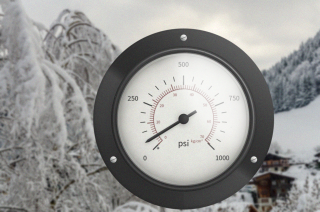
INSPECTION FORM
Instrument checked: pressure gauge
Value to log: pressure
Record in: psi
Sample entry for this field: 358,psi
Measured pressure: 50,psi
